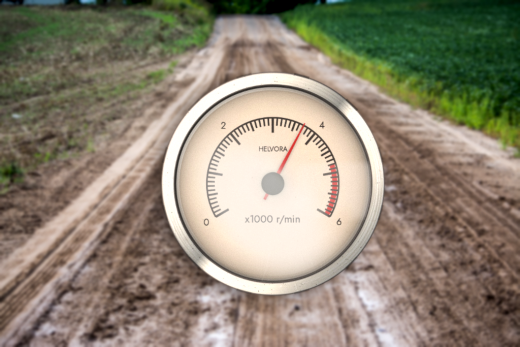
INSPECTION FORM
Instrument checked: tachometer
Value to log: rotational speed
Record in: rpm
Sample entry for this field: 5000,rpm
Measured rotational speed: 3700,rpm
